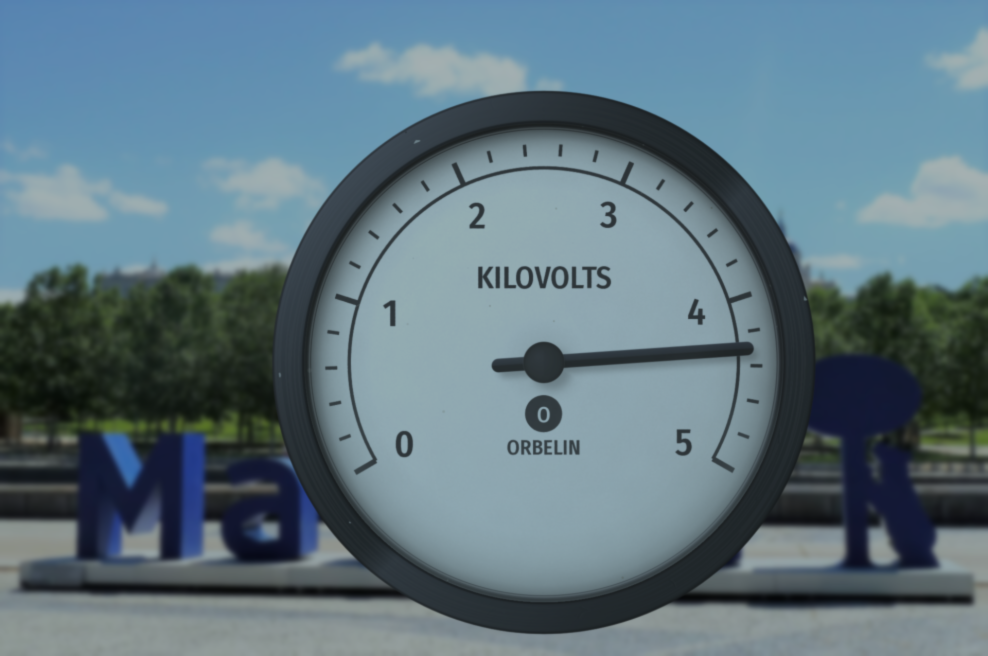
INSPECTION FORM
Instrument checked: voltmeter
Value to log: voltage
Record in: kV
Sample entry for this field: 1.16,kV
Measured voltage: 4.3,kV
